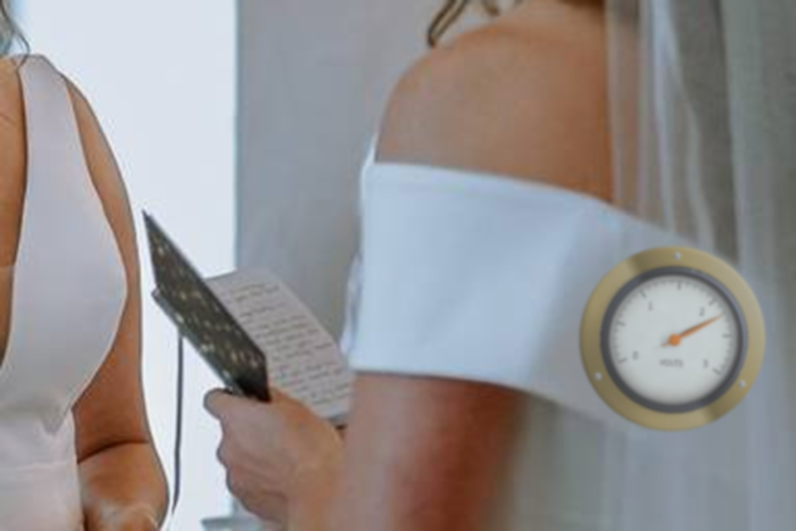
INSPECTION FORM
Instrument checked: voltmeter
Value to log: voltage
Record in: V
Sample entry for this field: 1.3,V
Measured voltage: 2.2,V
